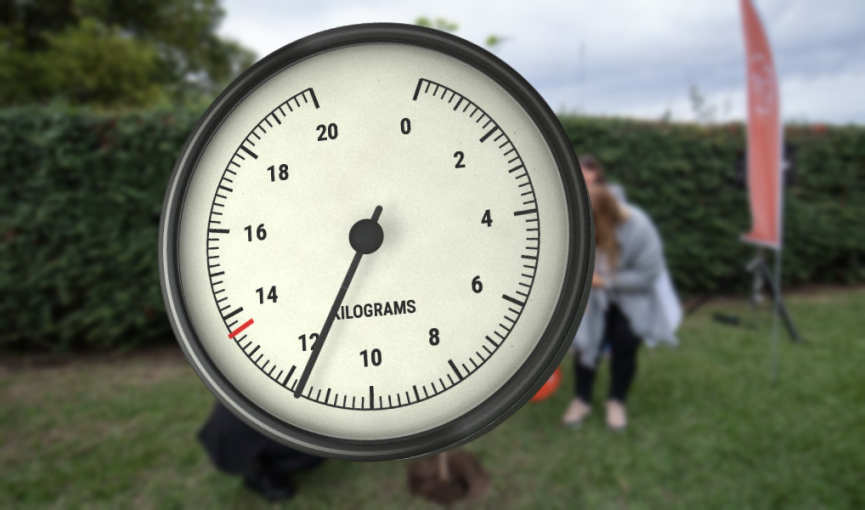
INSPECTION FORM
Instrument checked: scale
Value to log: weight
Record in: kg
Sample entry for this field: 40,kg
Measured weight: 11.6,kg
